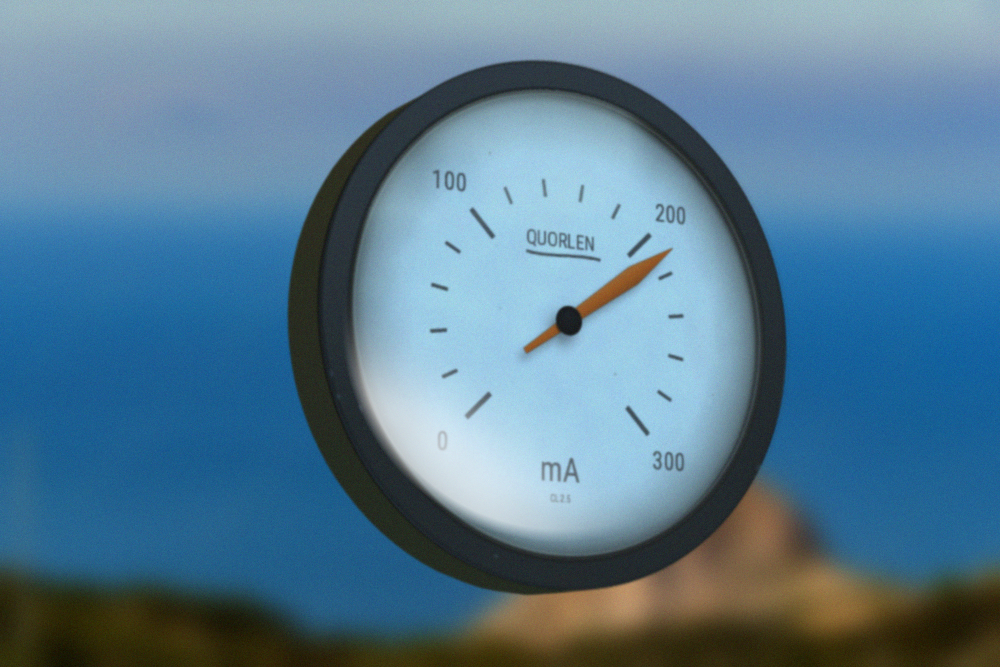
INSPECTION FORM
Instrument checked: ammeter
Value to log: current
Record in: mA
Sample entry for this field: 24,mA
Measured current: 210,mA
